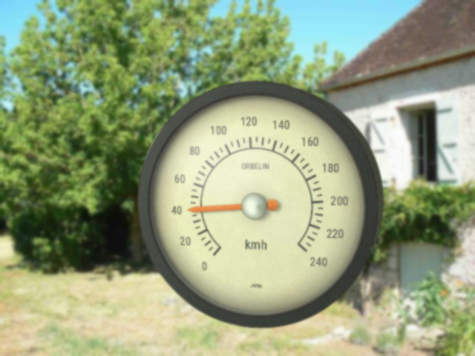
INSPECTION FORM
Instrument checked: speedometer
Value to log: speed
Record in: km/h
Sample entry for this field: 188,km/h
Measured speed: 40,km/h
